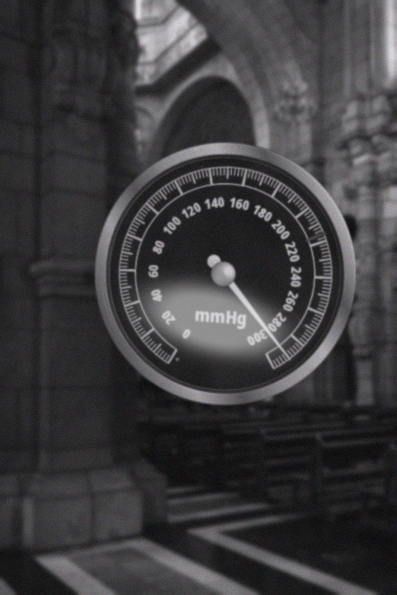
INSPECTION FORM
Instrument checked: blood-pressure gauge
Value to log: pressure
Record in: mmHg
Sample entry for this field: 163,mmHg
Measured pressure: 290,mmHg
